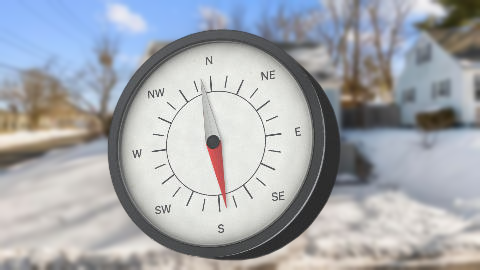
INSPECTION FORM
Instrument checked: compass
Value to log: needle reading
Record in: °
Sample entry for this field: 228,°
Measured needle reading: 172.5,°
